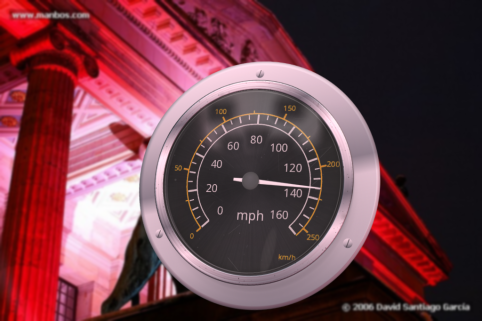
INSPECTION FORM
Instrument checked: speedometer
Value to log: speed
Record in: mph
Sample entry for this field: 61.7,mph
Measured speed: 135,mph
